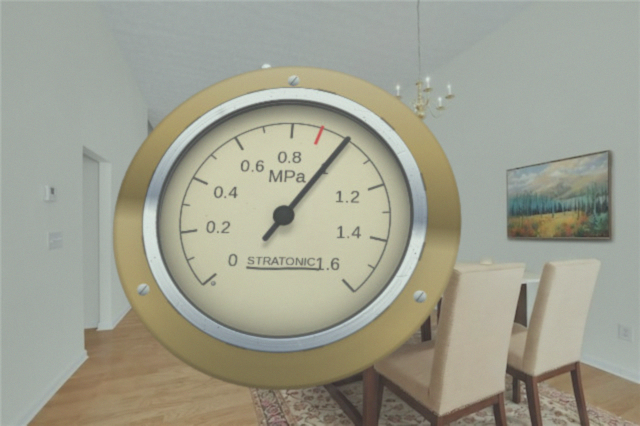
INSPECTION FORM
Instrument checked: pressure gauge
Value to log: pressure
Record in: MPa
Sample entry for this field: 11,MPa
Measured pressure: 1,MPa
